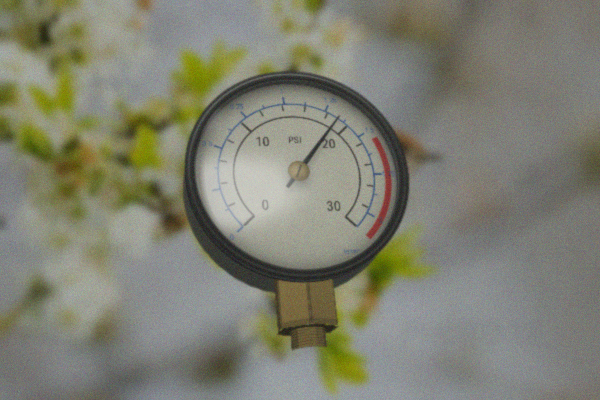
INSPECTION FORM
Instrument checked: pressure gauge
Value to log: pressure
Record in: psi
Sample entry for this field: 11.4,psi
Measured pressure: 19,psi
